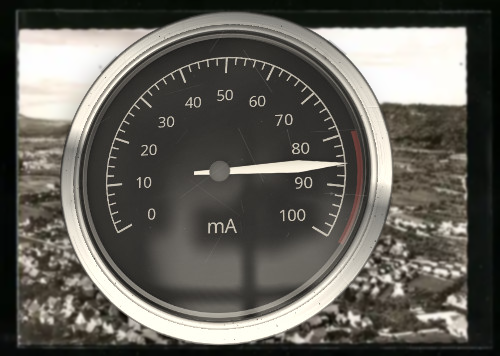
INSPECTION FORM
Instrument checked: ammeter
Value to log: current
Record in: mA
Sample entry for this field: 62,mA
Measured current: 86,mA
